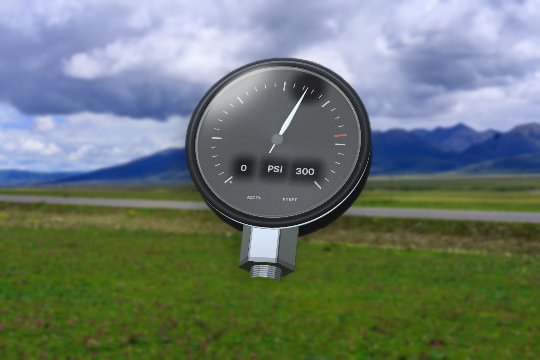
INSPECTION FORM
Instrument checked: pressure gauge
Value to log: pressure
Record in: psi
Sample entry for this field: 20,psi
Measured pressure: 175,psi
